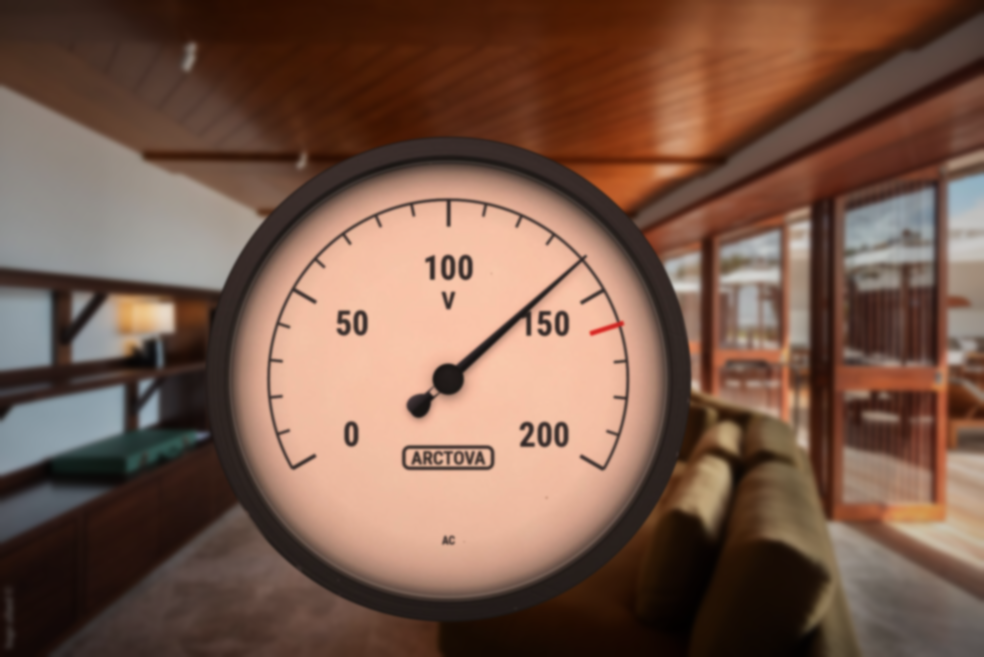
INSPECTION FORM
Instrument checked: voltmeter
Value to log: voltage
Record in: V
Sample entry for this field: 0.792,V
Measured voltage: 140,V
